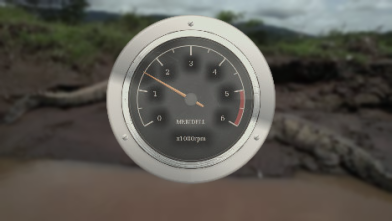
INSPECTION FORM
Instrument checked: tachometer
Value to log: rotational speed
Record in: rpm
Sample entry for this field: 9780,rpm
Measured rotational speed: 1500,rpm
